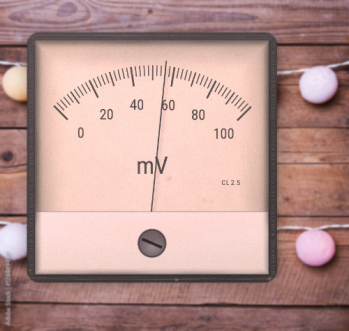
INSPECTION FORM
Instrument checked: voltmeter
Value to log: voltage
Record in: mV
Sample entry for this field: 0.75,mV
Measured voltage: 56,mV
